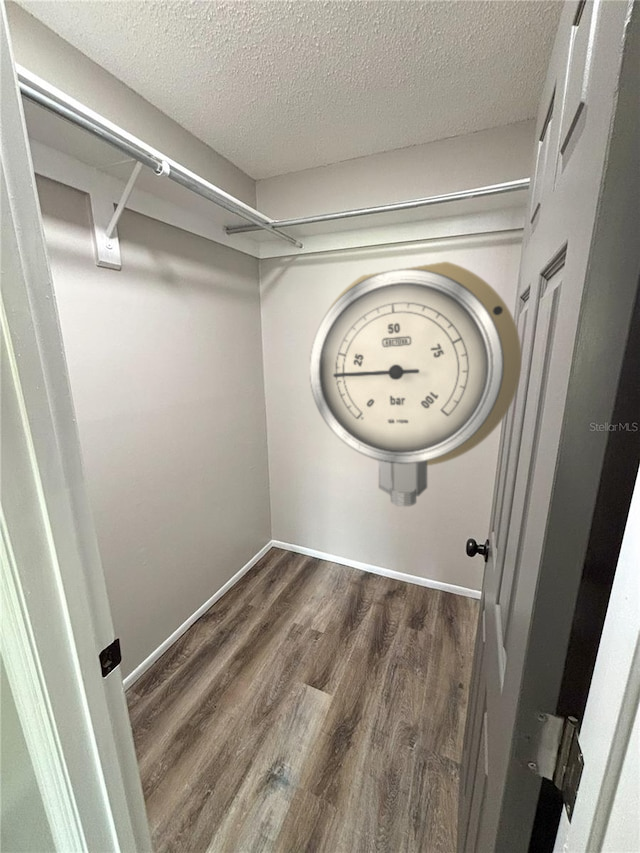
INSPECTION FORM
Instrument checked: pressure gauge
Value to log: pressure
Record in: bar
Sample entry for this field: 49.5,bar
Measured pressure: 17.5,bar
